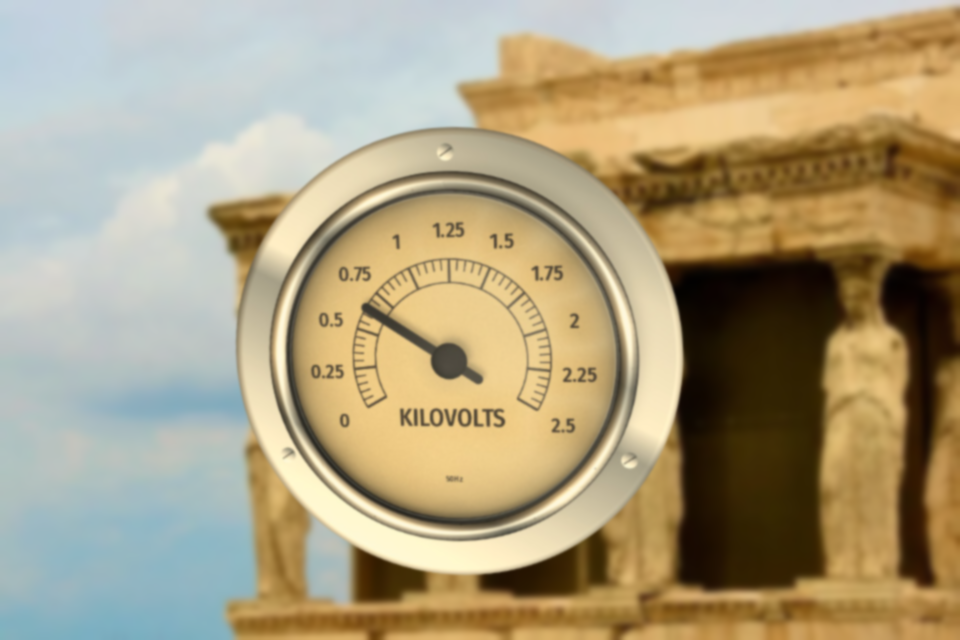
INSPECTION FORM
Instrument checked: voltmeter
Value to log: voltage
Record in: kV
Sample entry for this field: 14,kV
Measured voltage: 0.65,kV
